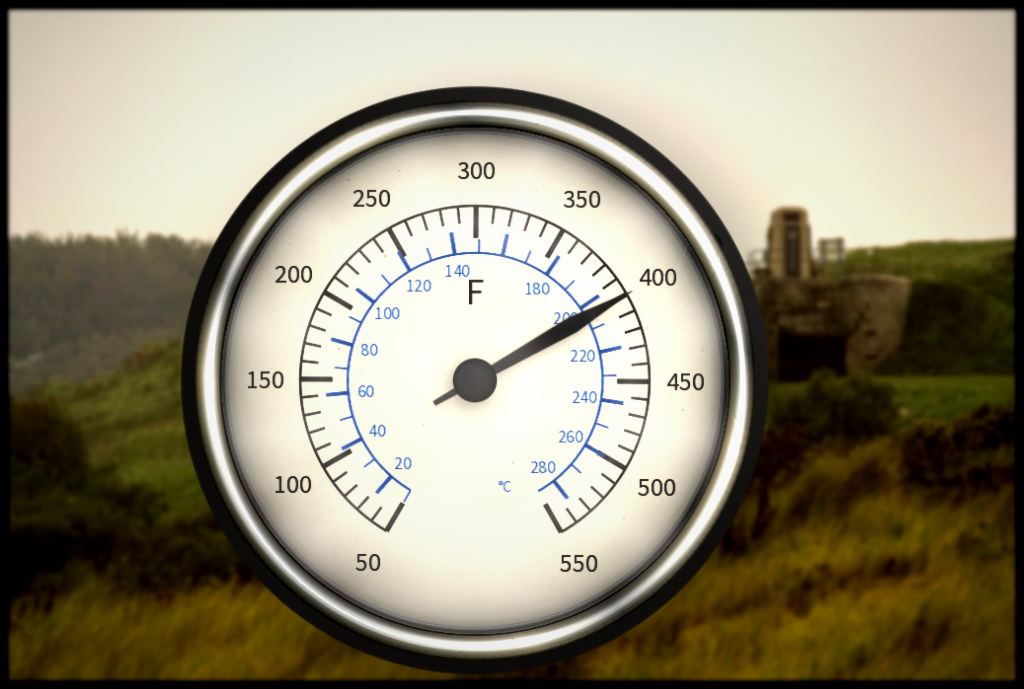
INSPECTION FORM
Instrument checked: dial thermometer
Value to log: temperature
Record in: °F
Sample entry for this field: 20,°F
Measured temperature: 400,°F
